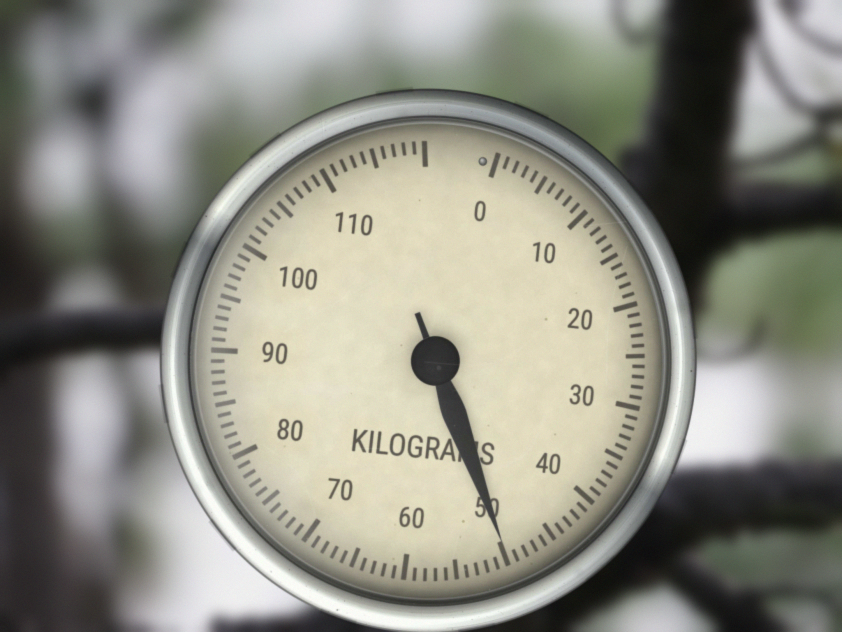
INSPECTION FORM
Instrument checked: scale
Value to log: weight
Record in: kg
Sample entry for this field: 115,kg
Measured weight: 50,kg
